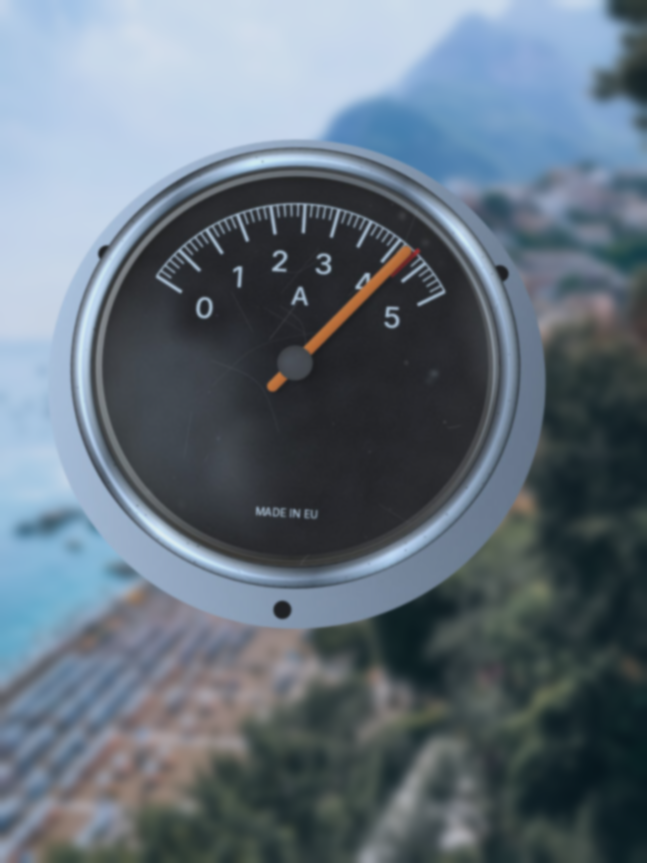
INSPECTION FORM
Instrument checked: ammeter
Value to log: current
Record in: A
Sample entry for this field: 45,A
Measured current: 4.2,A
